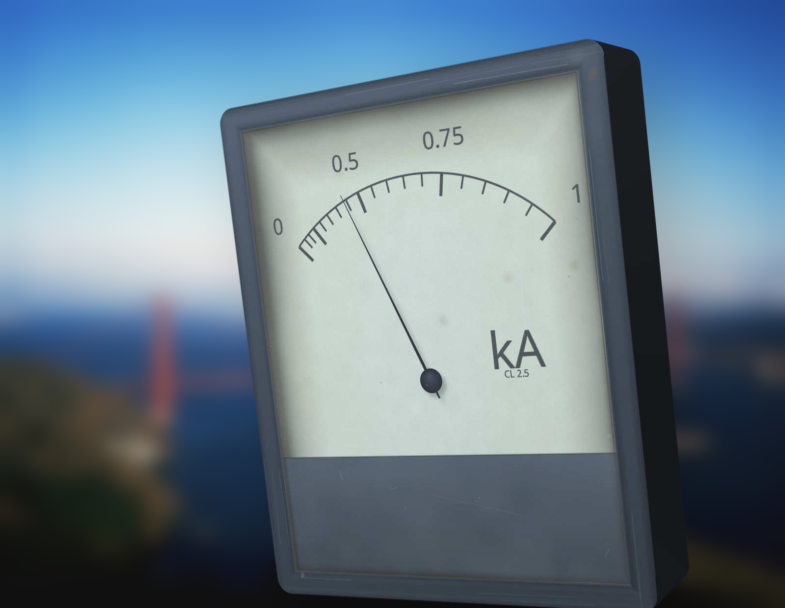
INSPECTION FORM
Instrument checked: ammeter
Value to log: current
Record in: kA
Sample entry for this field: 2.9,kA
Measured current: 0.45,kA
